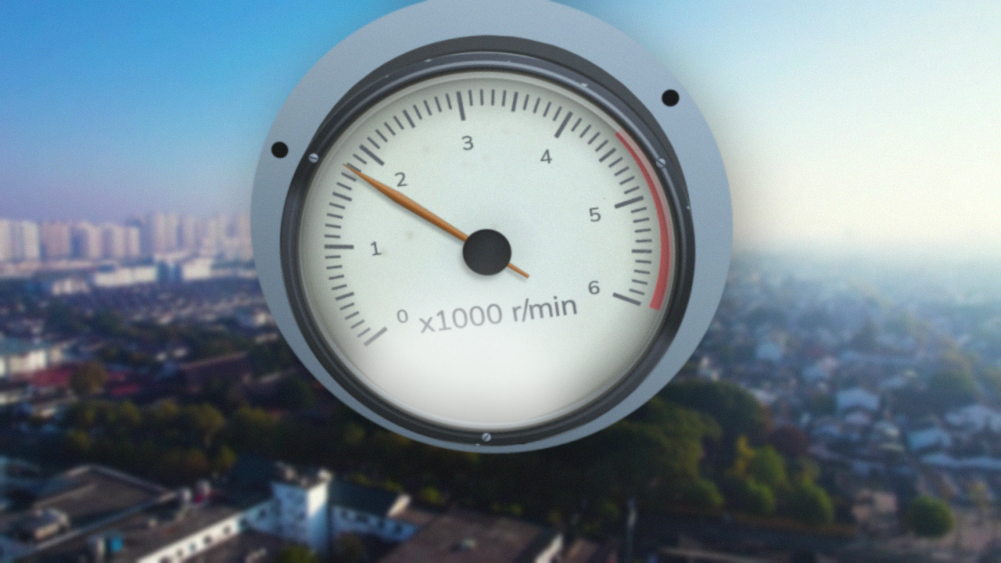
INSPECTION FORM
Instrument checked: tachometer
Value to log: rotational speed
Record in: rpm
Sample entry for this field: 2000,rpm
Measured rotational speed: 1800,rpm
